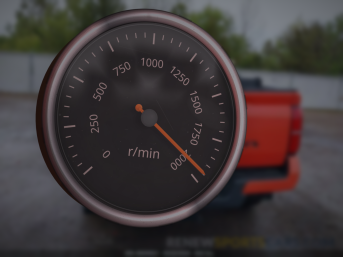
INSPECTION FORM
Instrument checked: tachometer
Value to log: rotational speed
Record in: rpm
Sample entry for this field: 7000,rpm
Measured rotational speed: 1950,rpm
